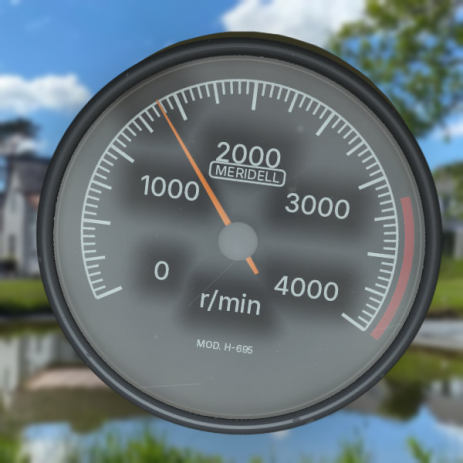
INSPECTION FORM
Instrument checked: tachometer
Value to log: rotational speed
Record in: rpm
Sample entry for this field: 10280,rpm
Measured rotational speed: 1400,rpm
